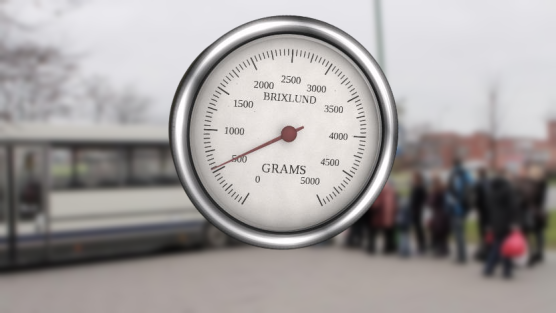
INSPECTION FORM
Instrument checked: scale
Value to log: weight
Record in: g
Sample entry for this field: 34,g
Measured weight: 550,g
